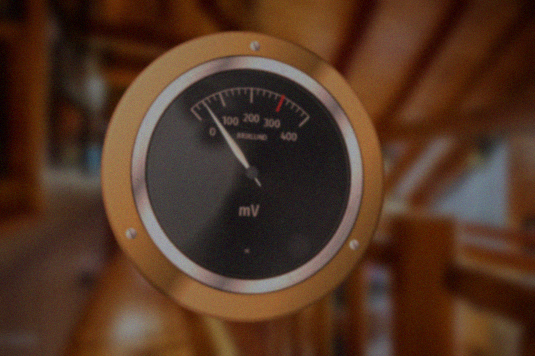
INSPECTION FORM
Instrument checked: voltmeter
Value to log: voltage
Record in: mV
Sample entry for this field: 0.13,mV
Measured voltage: 40,mV
